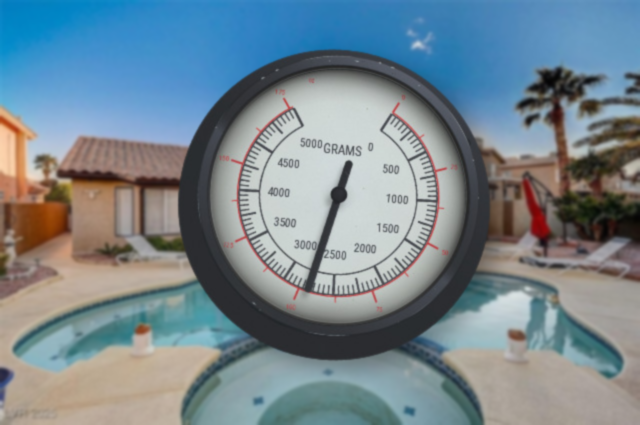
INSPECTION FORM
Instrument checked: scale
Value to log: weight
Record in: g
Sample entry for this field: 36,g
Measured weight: 2750,g
